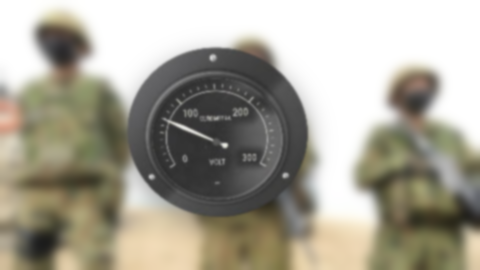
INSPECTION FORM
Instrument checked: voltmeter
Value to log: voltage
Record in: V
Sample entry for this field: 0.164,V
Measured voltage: 70,V
